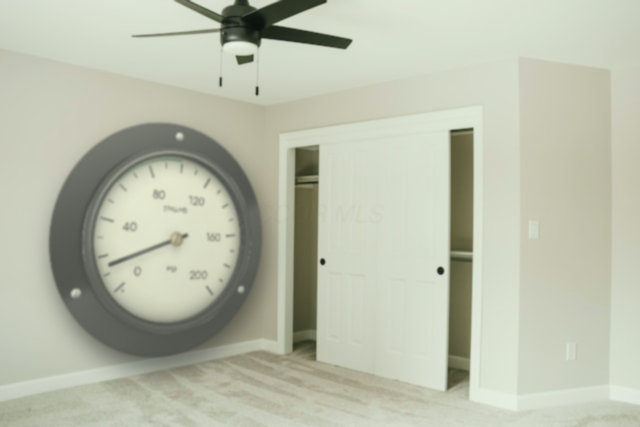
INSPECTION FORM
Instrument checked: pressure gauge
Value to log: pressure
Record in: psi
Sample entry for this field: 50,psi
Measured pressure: 15,psi
